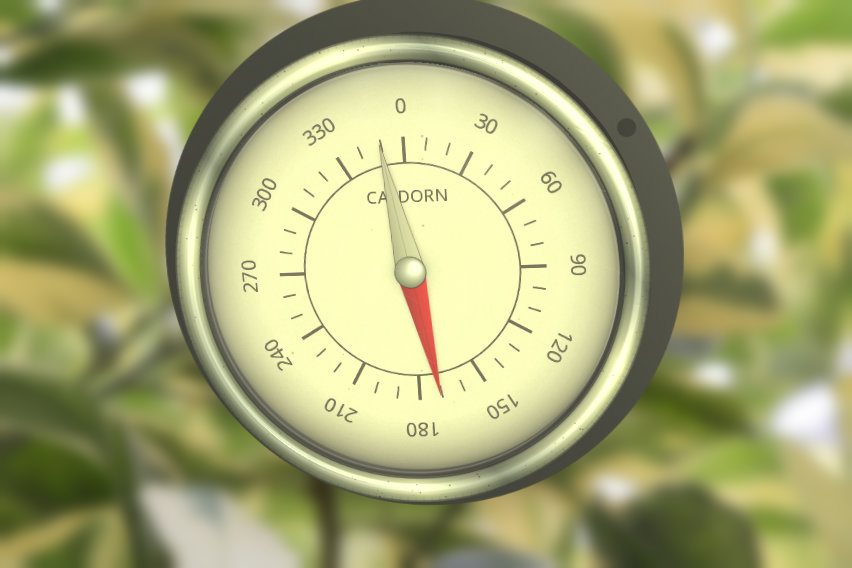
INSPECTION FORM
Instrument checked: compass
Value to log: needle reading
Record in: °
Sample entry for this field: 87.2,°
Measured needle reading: 170,°
